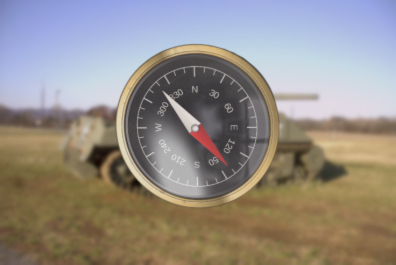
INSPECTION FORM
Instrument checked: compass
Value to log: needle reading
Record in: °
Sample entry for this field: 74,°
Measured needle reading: 140,°
